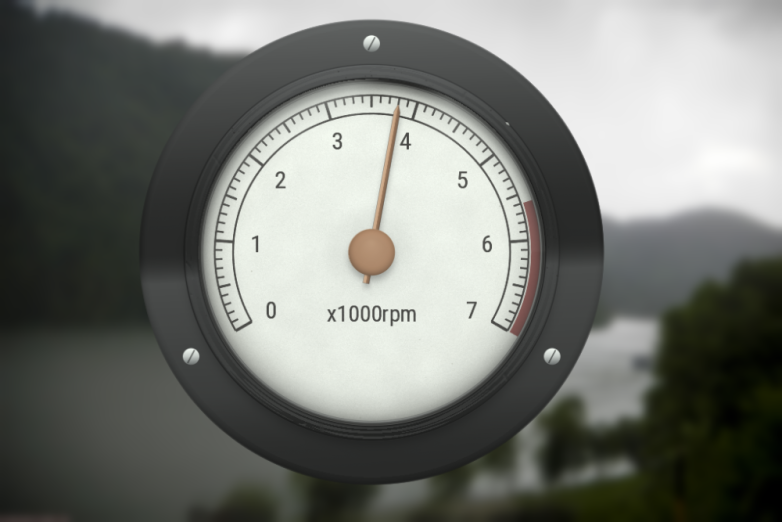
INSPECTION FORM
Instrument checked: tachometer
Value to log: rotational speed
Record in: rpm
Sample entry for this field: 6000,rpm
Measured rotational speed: 3800,rpm
